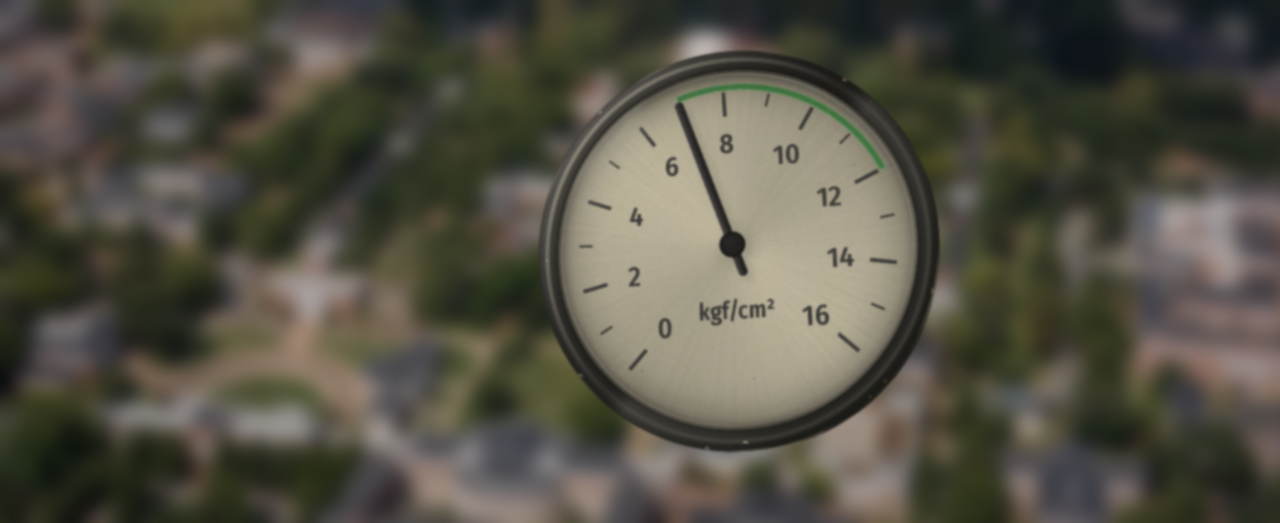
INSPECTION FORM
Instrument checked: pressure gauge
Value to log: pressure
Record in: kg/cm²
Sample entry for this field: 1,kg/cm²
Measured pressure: 7,kg/cm²
